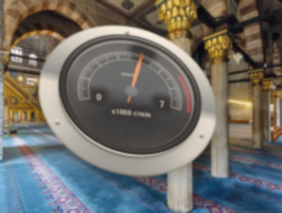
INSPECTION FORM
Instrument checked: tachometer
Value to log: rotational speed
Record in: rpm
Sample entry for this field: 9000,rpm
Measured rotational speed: 4000,rpm
